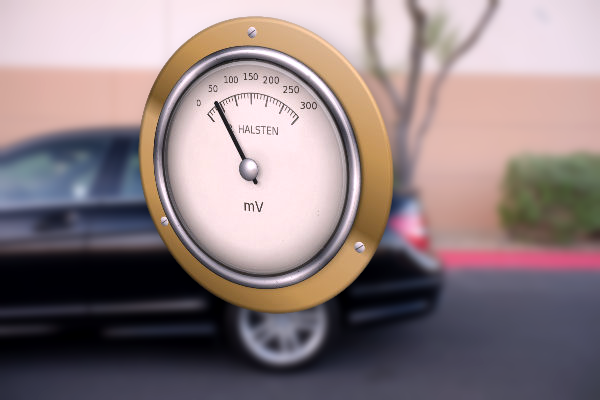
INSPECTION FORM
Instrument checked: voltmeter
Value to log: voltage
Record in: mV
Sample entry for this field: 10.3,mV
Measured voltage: 50,mV
